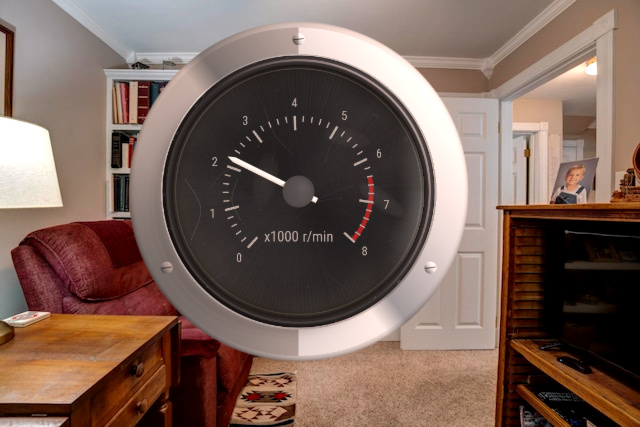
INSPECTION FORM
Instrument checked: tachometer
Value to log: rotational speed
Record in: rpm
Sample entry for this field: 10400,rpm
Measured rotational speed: 2200,rpm
